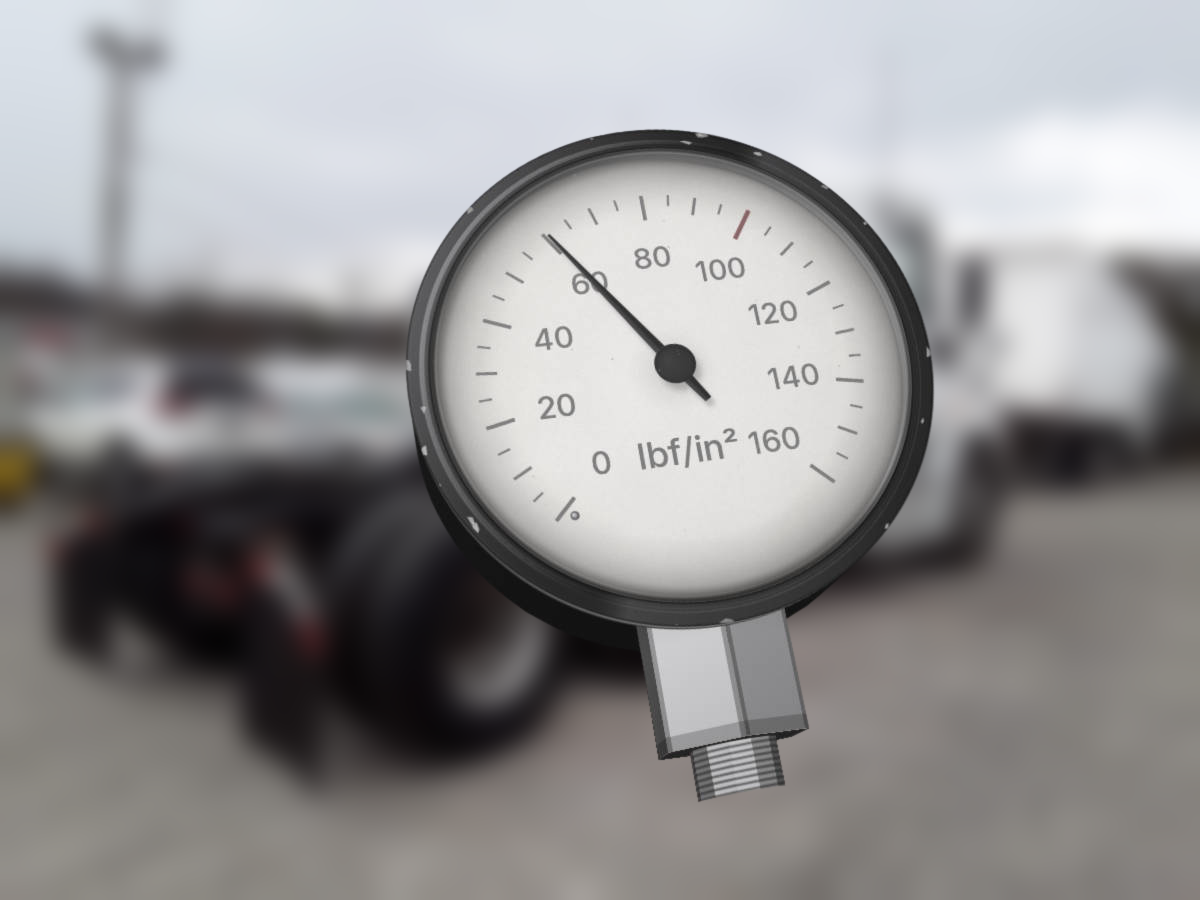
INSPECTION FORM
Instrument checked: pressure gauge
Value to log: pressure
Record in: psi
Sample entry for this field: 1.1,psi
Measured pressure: 60,psi
